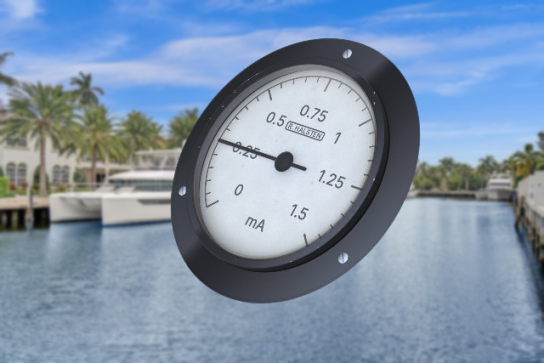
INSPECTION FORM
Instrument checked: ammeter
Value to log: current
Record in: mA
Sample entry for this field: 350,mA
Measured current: 0.25,mA
